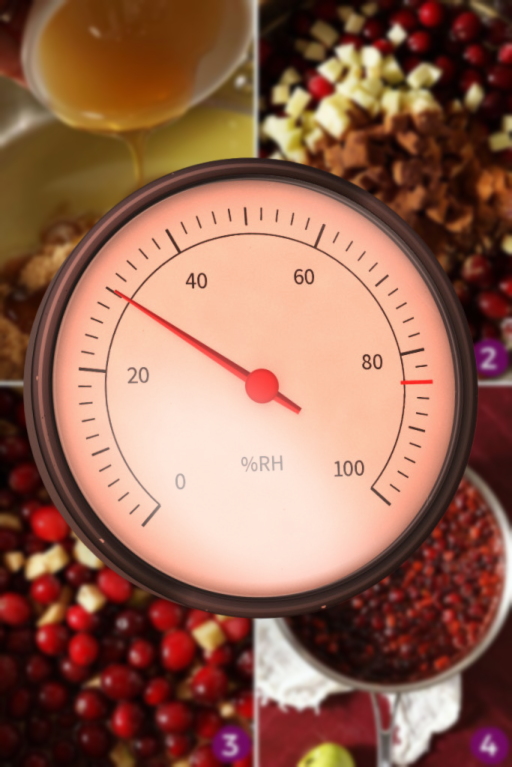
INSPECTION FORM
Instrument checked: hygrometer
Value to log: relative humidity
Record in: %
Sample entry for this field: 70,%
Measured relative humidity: 30,%
